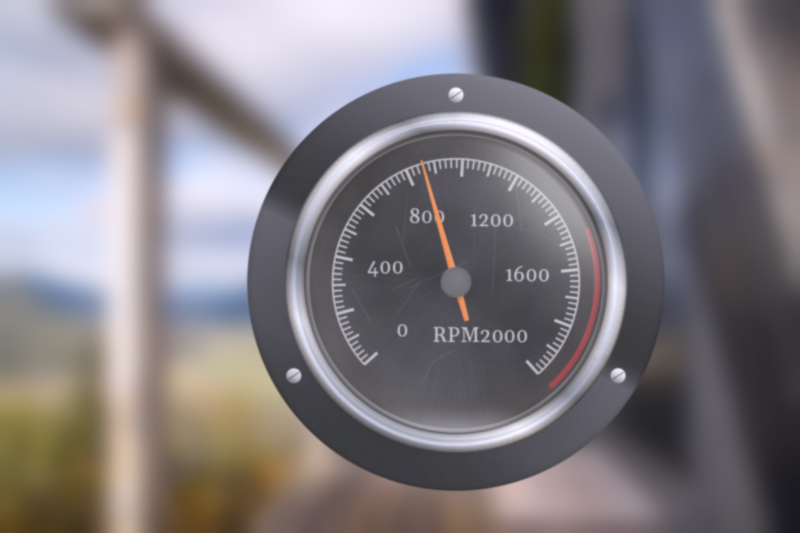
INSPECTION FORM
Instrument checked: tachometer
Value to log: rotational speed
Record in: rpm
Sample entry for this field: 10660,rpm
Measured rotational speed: 860,rpm
